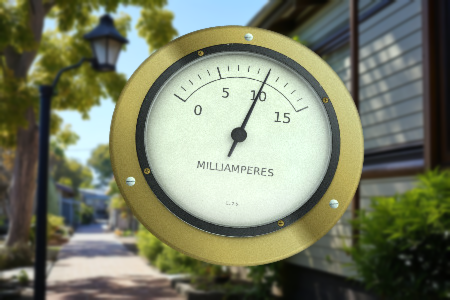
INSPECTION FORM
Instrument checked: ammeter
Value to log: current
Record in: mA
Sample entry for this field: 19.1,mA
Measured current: 10,mA
